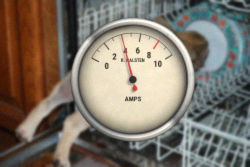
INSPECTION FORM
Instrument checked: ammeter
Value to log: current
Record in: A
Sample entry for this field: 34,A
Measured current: 4,A
